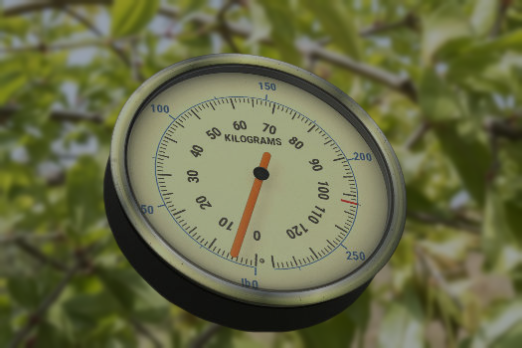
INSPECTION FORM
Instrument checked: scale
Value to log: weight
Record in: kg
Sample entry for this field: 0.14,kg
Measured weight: 5,kg
